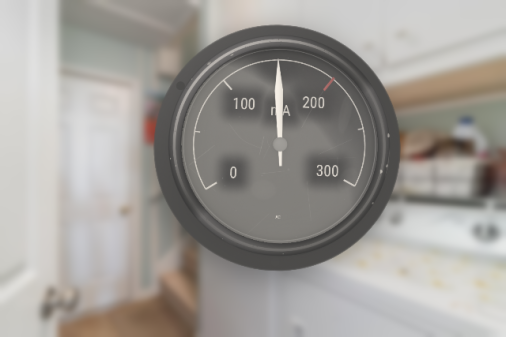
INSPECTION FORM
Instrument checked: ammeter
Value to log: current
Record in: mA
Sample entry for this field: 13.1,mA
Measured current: 150,mA
